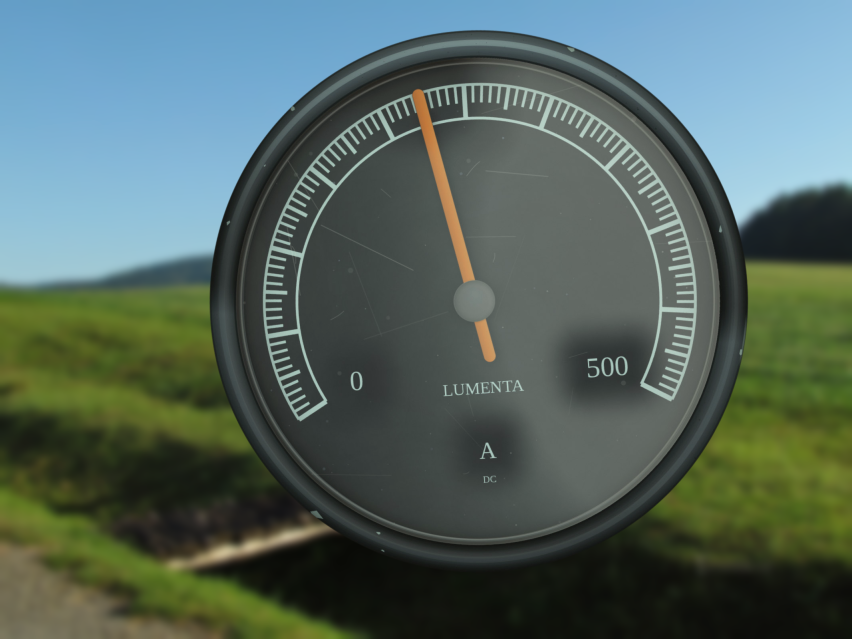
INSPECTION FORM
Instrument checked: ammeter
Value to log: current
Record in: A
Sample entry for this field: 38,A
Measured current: 225,A
